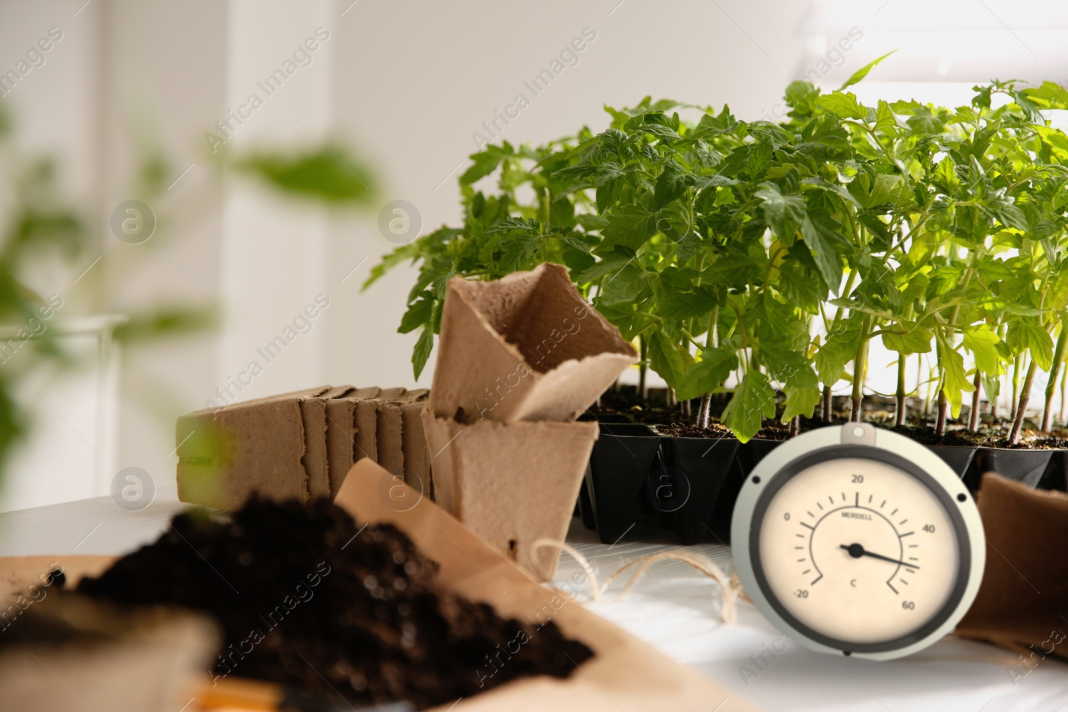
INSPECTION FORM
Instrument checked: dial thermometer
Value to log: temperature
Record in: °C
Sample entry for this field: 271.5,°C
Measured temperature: 50,°C
